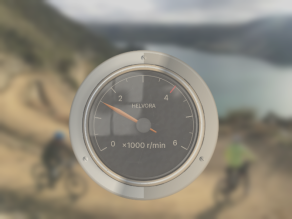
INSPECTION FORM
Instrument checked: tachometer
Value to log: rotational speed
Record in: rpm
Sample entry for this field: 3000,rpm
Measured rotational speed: 1500,rpm
